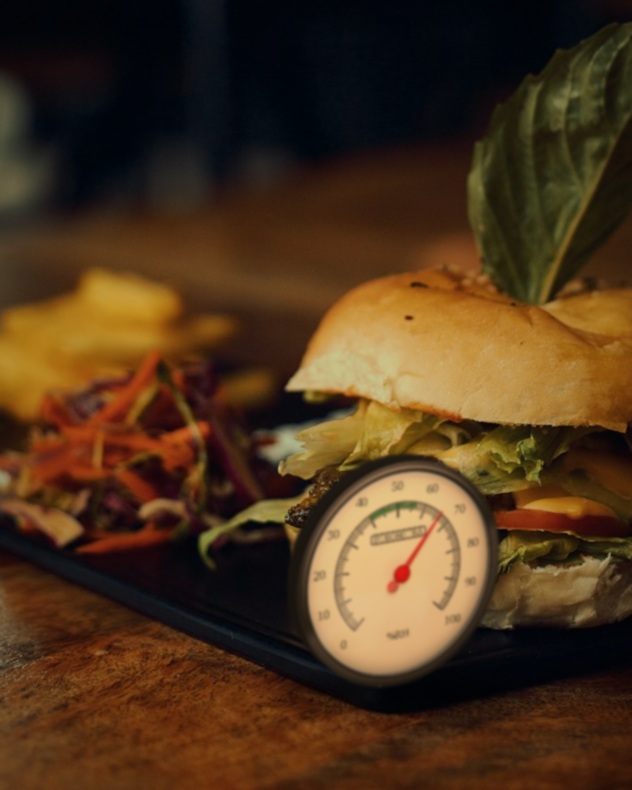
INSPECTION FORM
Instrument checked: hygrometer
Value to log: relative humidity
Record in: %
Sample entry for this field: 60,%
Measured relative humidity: 65,%
